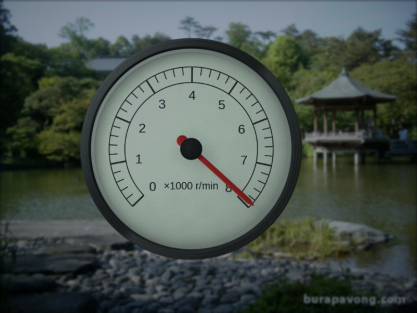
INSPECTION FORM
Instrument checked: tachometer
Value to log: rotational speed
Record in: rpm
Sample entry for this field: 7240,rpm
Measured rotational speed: 7900,rpm
